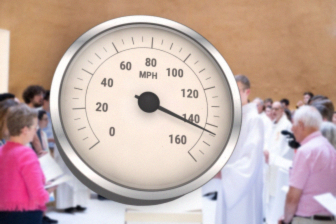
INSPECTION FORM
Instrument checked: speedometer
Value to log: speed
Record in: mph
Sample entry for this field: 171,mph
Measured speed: 145,mph
